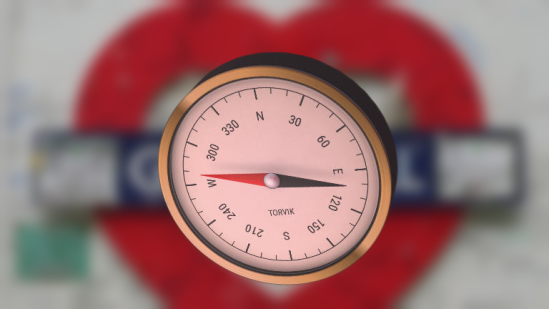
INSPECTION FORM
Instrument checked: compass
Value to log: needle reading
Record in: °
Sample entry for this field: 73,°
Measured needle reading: 280,°
